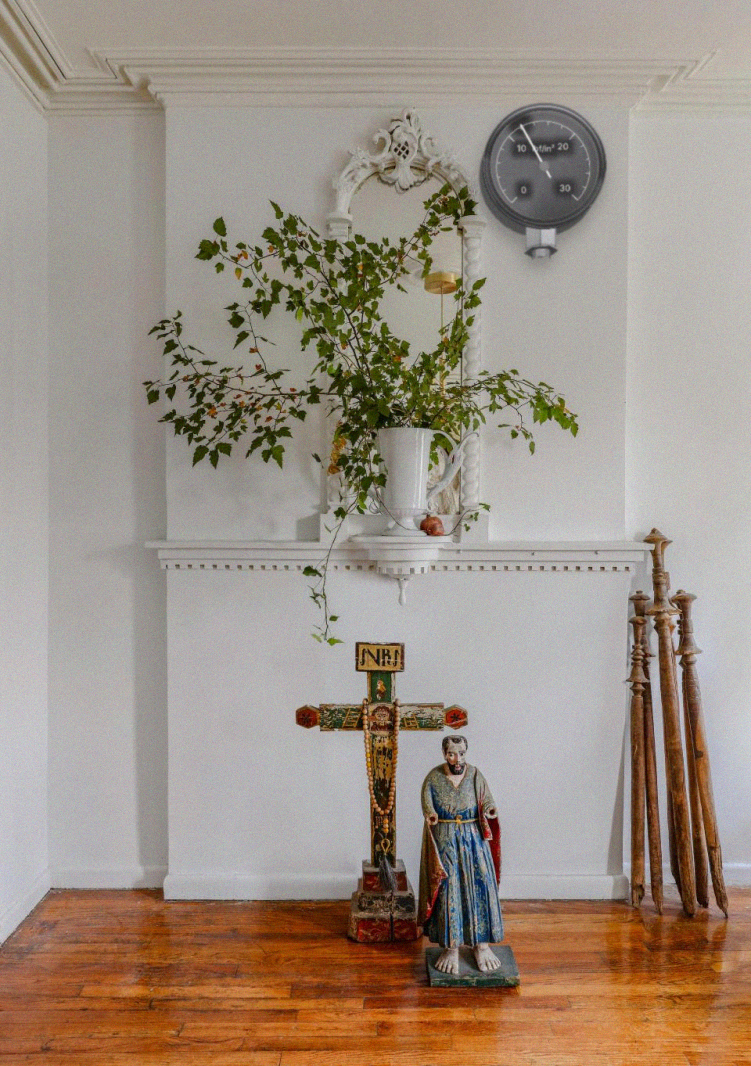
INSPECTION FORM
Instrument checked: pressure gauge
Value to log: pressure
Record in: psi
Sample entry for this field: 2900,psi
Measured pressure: 12,psi
